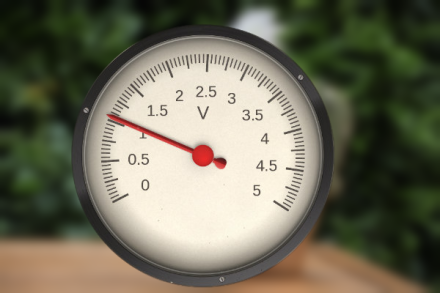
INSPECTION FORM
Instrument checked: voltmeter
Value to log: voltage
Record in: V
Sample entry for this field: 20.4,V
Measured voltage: 1.05,V
